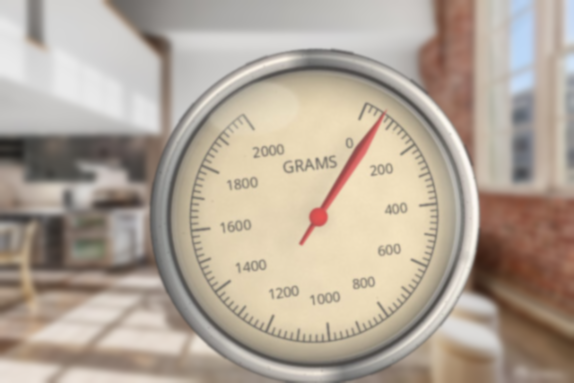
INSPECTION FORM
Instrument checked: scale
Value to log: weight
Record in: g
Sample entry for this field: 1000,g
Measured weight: 60,g
